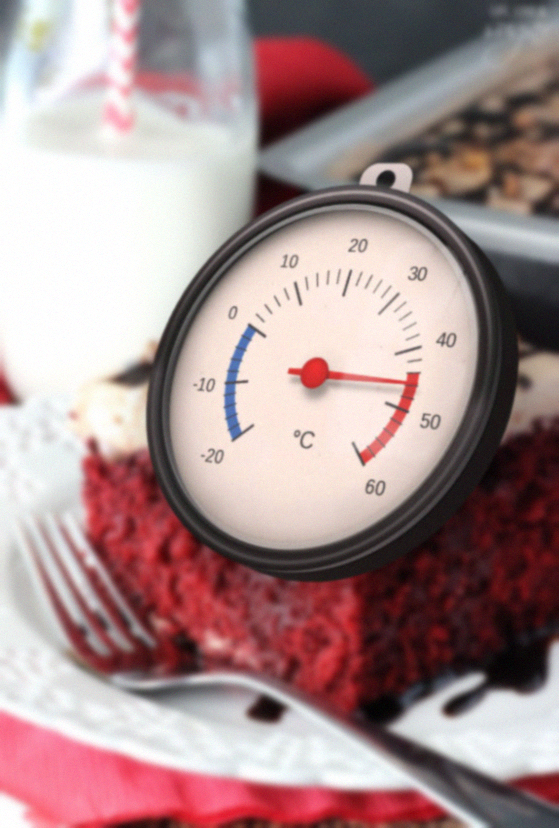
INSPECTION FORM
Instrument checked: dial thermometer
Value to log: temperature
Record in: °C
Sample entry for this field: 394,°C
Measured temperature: 46,°C
